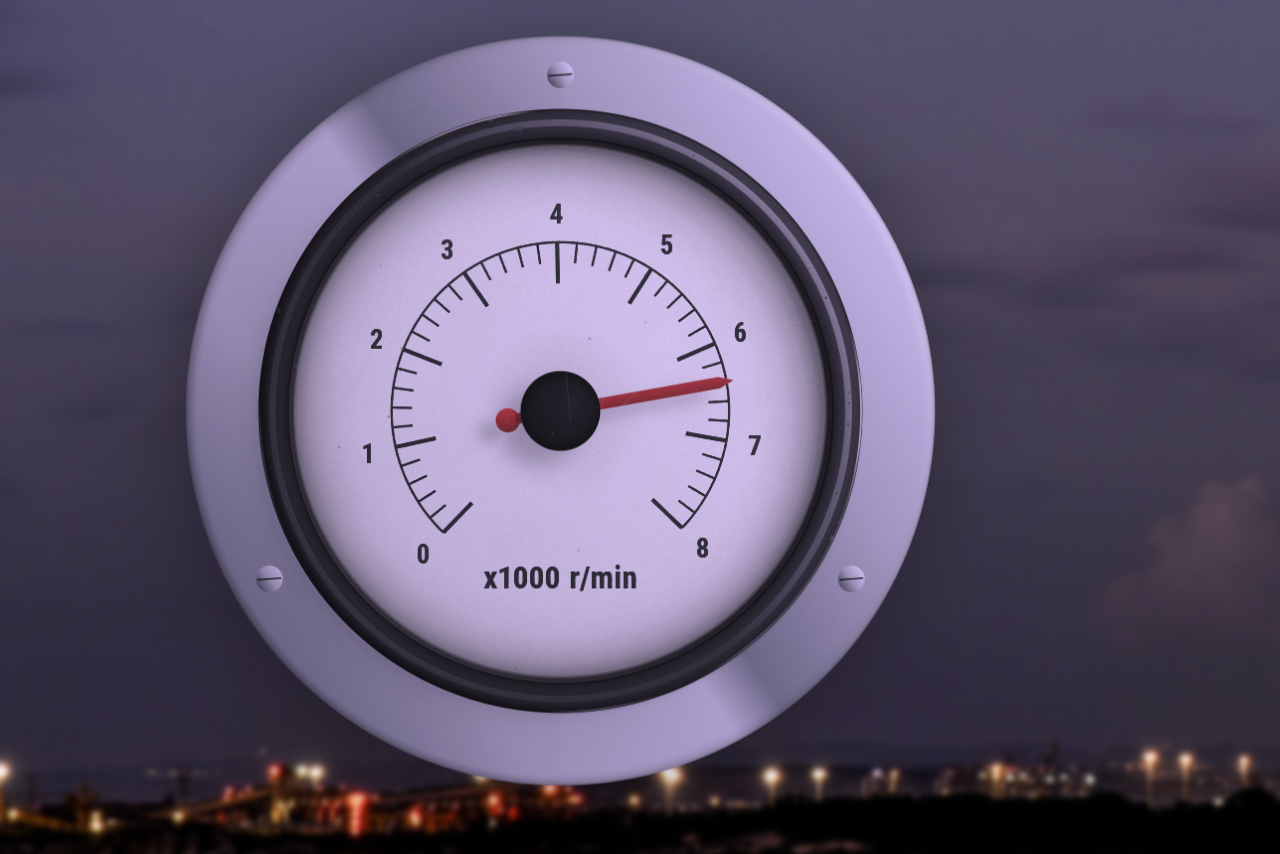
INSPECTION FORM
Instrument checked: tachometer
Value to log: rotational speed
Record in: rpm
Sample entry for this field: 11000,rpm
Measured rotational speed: 6400,rpm
